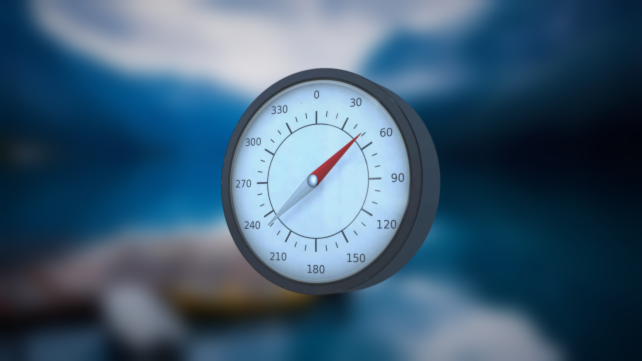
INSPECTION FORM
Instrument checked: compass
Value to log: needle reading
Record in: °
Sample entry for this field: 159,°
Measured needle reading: 50,°
